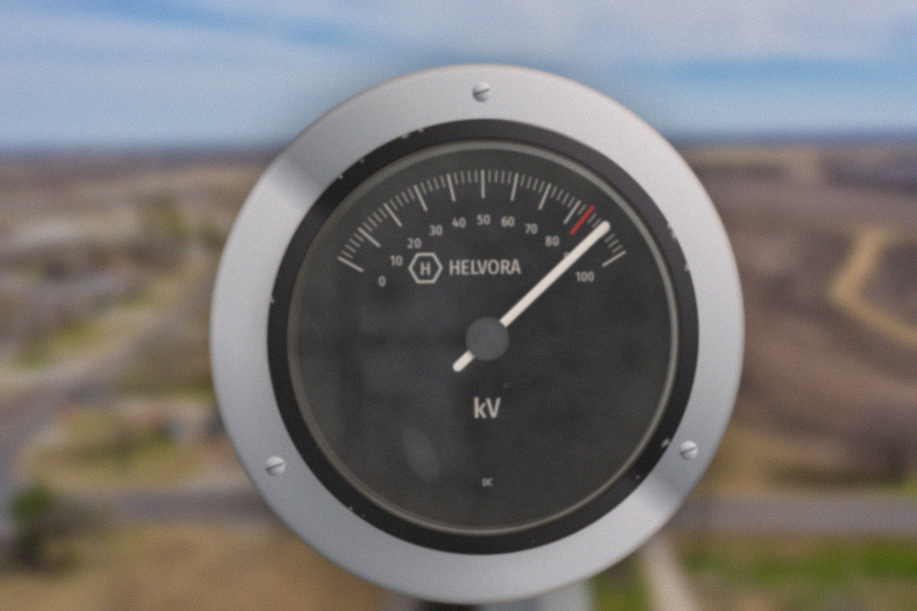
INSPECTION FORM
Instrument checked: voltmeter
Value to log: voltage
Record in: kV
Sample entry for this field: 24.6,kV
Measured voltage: 90,kV
